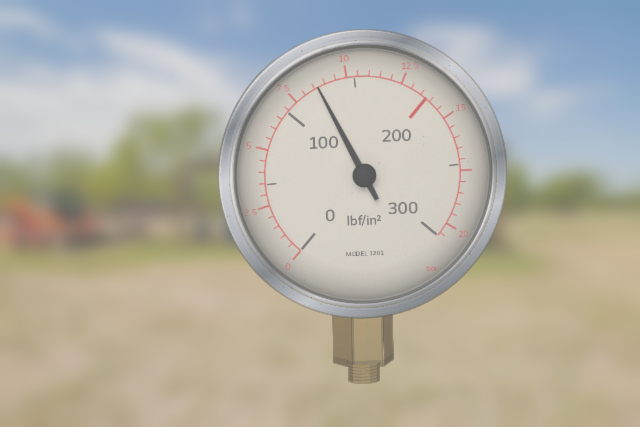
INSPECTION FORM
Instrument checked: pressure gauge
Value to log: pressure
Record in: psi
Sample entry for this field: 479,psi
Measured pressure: 125,psi
